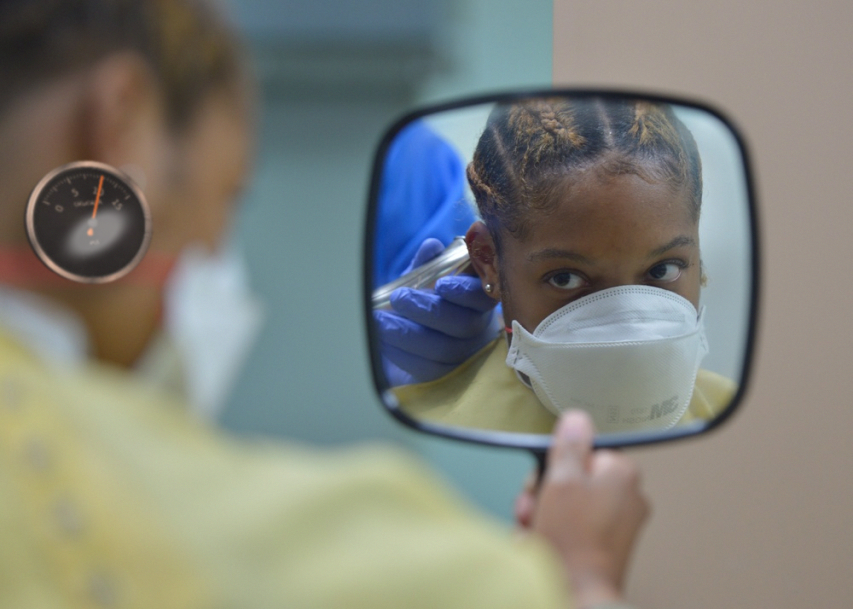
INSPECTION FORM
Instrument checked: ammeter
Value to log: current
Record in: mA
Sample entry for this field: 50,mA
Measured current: 10,mA
